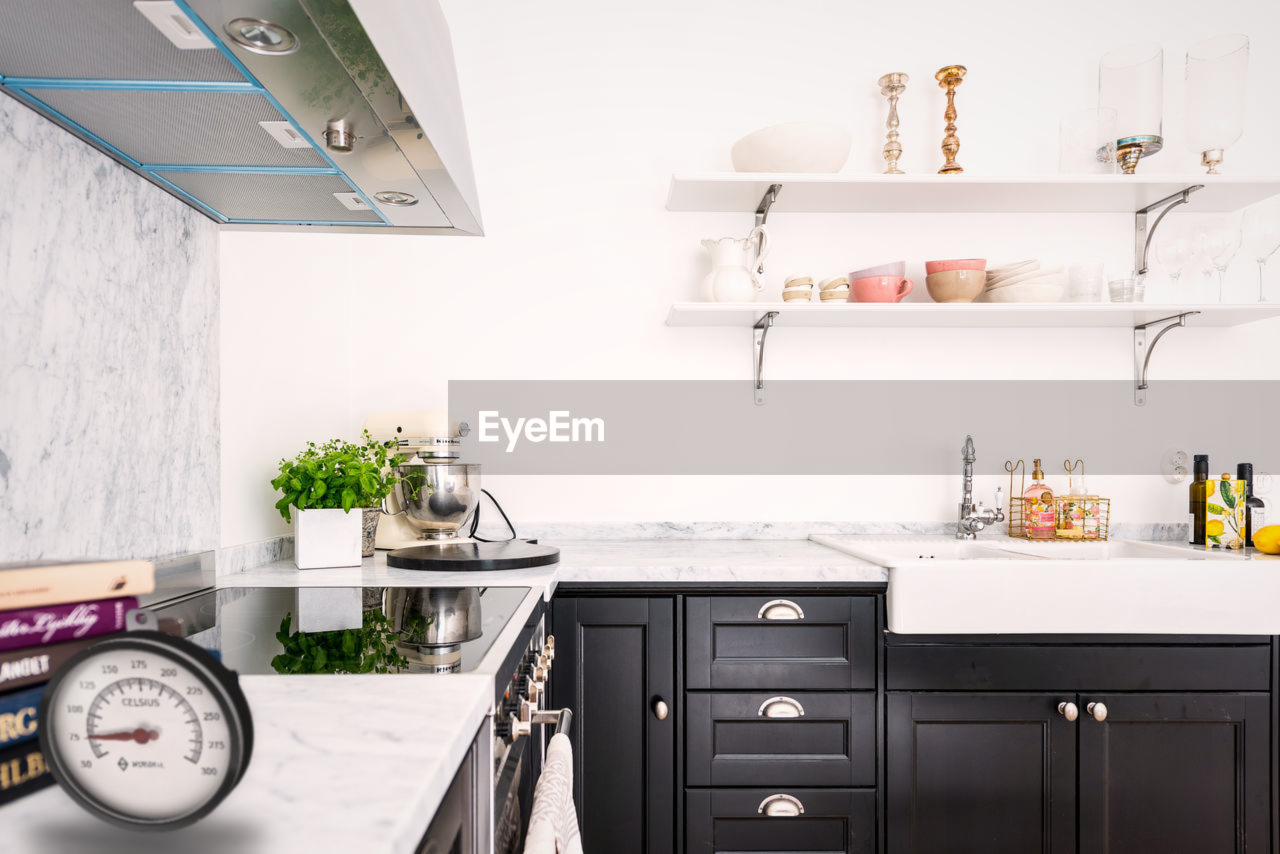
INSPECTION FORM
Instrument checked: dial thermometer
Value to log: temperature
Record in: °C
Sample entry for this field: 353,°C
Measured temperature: 75,°C
